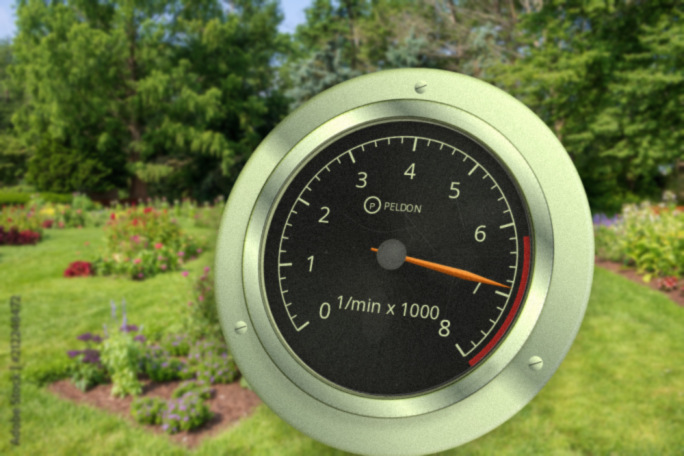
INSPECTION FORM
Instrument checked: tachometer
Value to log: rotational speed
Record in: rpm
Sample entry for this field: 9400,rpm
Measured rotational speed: 6900,rpm
